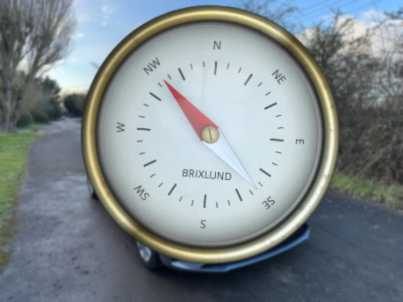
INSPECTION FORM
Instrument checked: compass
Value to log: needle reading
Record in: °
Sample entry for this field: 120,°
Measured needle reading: 315,°
